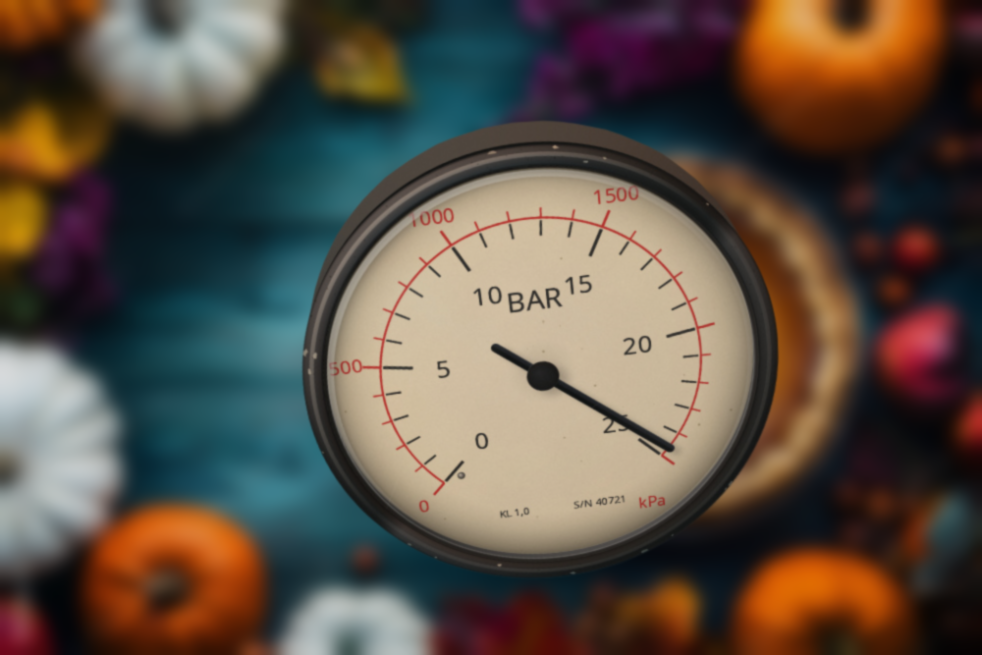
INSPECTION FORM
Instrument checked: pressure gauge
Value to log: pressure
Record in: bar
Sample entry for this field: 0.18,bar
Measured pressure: 24.5,bar
